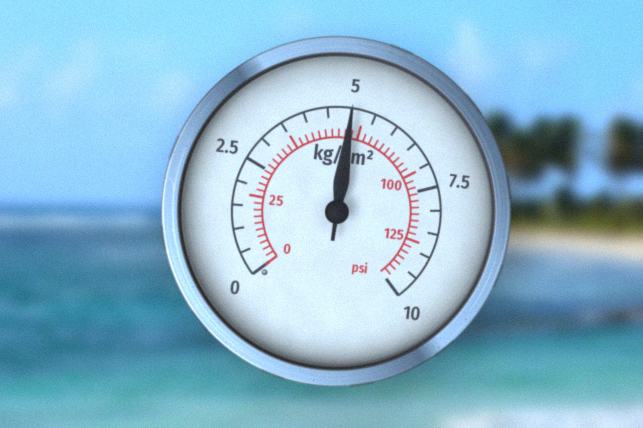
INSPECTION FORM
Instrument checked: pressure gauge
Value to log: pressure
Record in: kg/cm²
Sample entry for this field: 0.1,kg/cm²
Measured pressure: 5,kg/cm²
